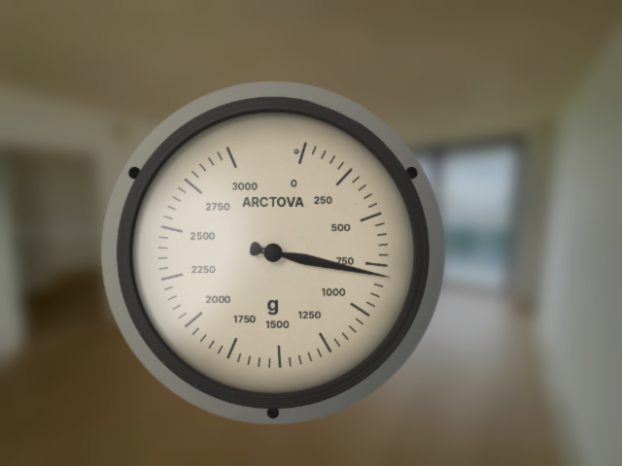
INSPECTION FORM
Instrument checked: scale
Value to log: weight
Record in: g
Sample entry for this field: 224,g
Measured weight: 800,g
